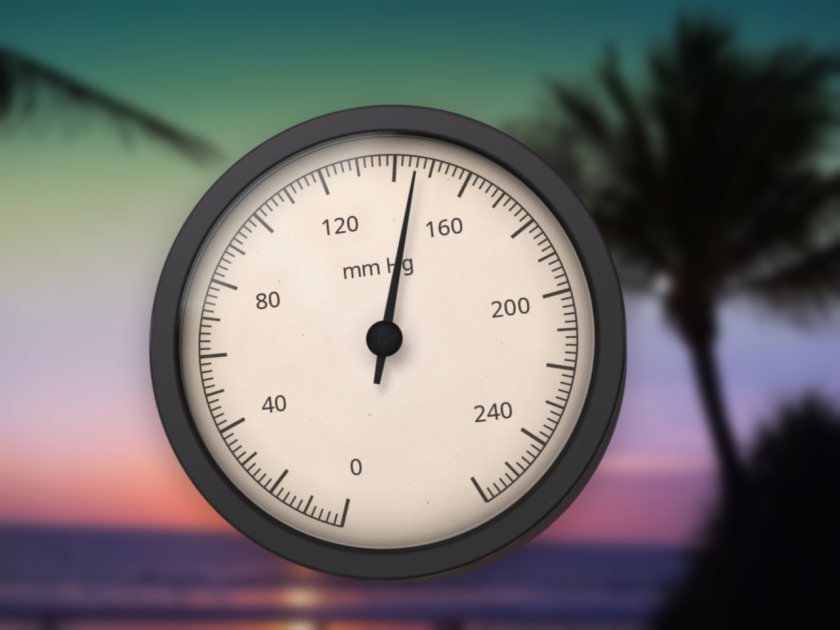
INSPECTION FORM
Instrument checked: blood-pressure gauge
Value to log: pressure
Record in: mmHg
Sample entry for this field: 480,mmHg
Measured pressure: 146,mmHg
